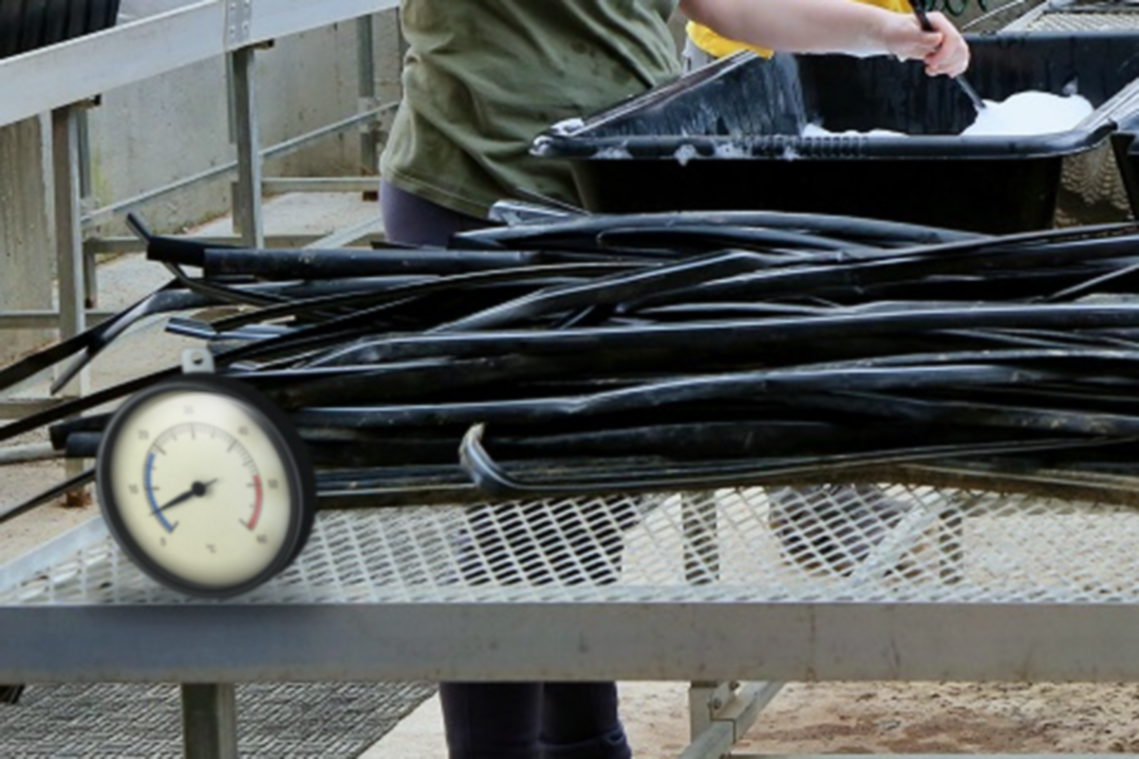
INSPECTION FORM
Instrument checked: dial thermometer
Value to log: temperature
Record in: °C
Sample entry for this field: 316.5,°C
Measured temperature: 5,°C
